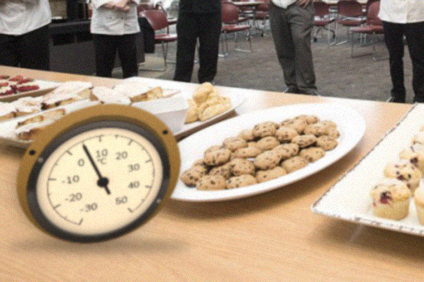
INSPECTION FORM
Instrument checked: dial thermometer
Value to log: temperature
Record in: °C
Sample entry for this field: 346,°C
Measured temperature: 5,°C
